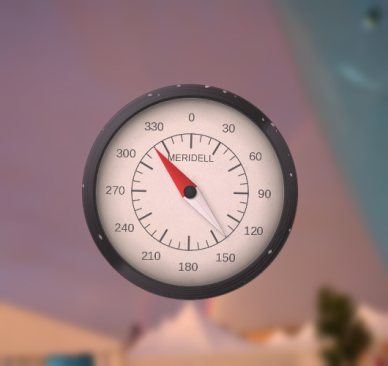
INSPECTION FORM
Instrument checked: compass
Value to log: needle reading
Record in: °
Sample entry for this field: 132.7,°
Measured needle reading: 320,°
